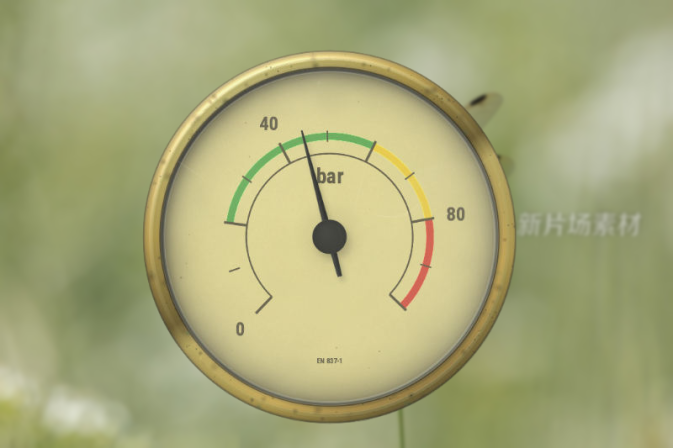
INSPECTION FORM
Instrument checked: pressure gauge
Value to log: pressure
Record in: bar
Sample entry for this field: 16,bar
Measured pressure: 45,bar
